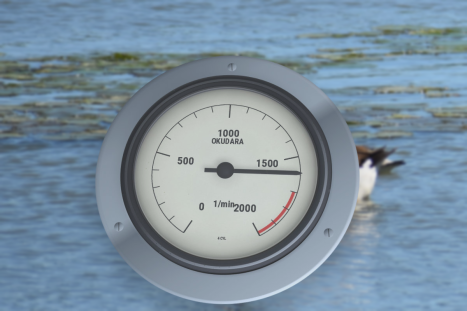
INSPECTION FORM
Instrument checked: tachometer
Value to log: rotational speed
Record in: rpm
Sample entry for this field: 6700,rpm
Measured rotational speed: 1600,rpm
